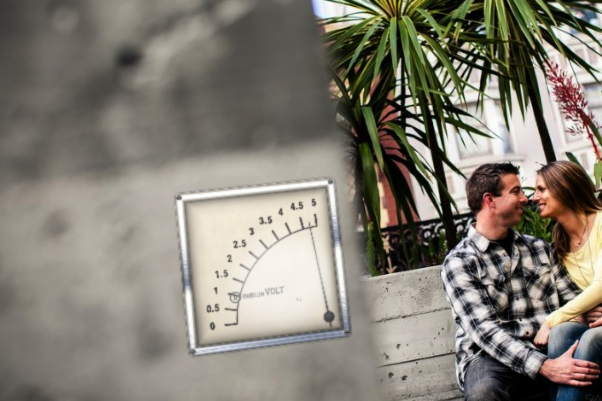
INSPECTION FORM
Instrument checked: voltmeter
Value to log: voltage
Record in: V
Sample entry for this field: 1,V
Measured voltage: 4.75,V
